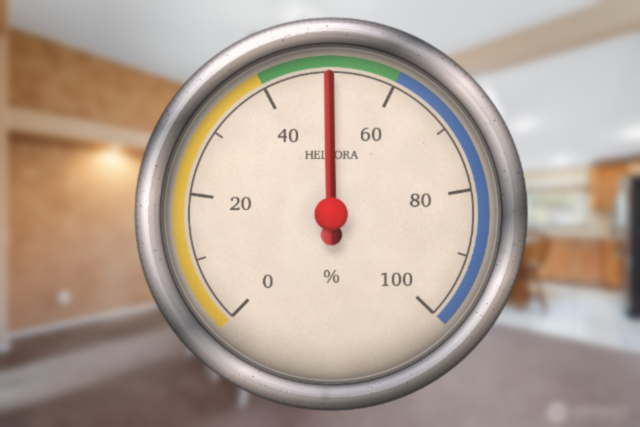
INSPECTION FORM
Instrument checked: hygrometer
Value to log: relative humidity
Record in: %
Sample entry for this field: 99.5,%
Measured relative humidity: 50,%
